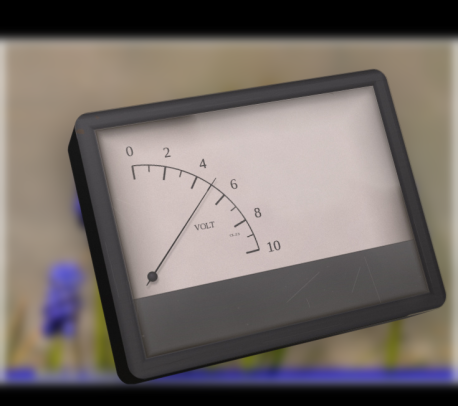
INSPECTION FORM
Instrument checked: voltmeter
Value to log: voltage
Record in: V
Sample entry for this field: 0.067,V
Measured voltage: 5,V
